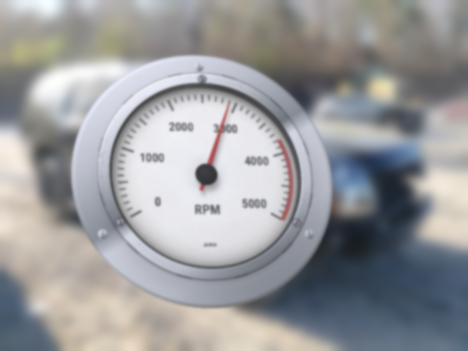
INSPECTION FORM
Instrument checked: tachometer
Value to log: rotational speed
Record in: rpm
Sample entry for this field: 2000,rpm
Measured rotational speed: 2900,rpm
